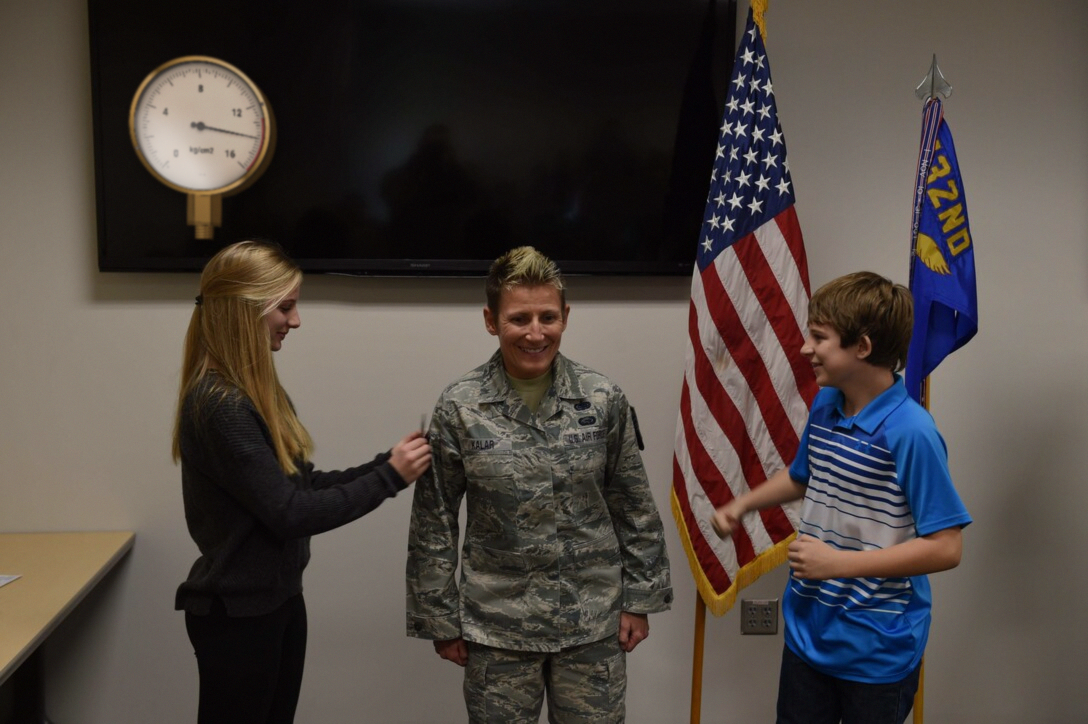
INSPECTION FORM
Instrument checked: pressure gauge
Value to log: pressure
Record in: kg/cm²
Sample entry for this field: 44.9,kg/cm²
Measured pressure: 14,kg/cm²
